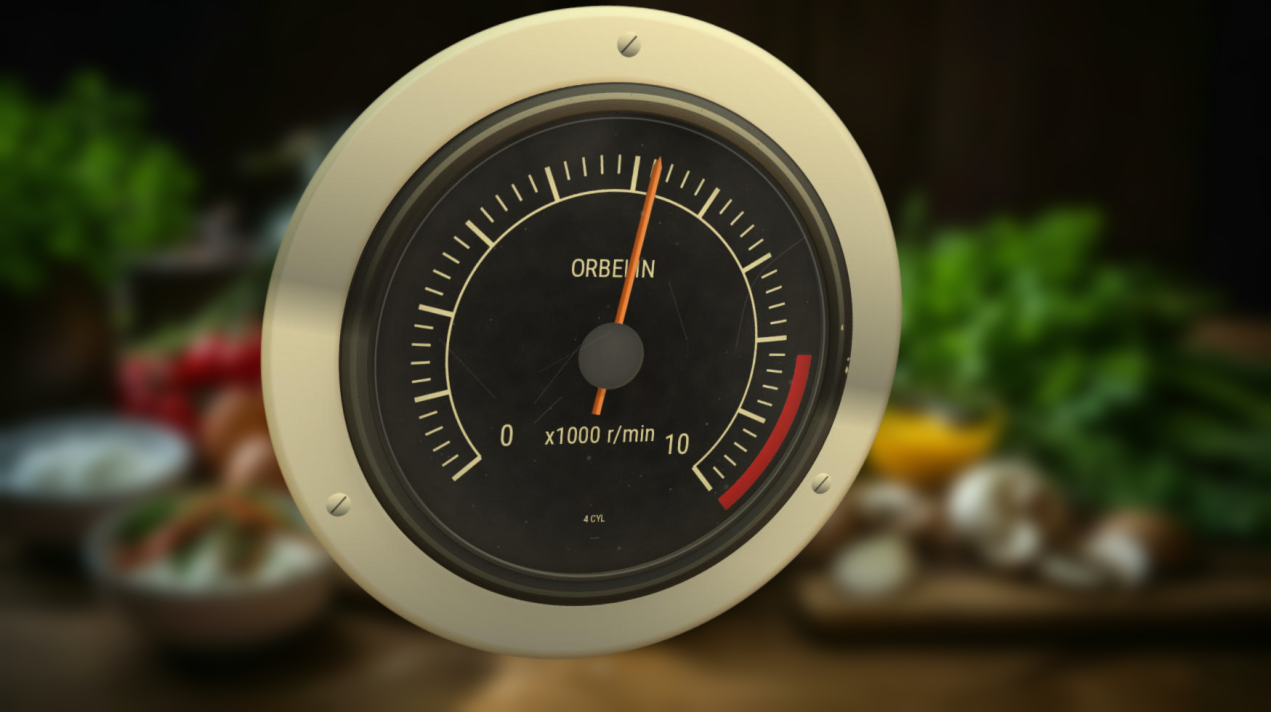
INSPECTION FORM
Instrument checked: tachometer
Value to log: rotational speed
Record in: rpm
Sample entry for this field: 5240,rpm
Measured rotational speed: 5200,rpm
